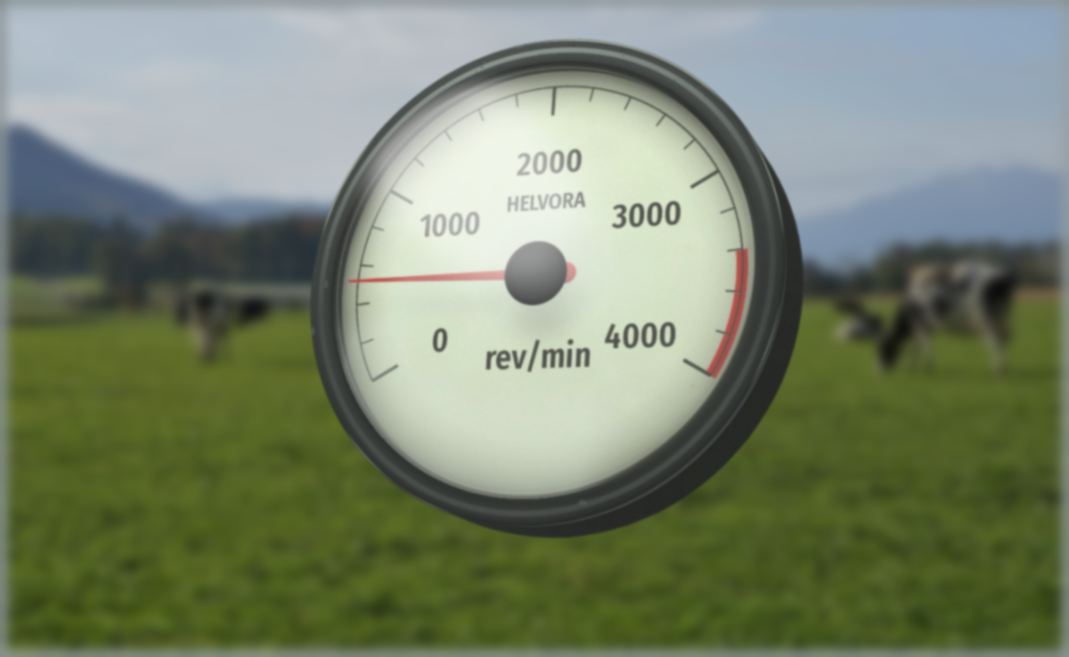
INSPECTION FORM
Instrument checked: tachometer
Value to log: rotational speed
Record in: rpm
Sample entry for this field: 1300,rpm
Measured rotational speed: 500,rpm
